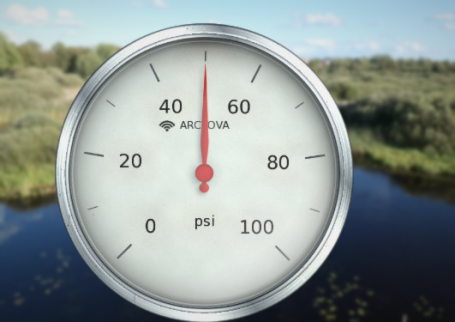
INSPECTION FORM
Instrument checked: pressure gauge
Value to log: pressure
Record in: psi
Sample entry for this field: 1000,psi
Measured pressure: 50,psi
